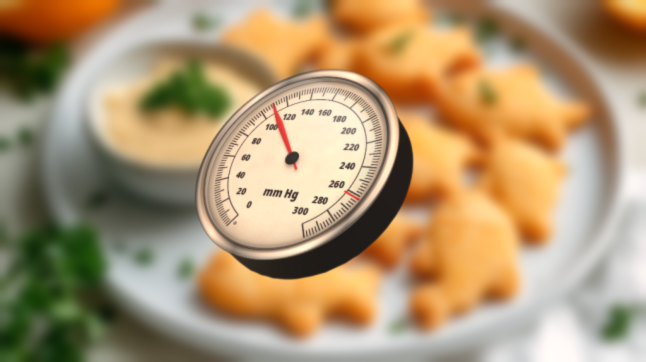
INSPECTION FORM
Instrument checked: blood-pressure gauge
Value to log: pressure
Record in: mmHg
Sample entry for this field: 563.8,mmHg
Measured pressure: 110,mmHg
